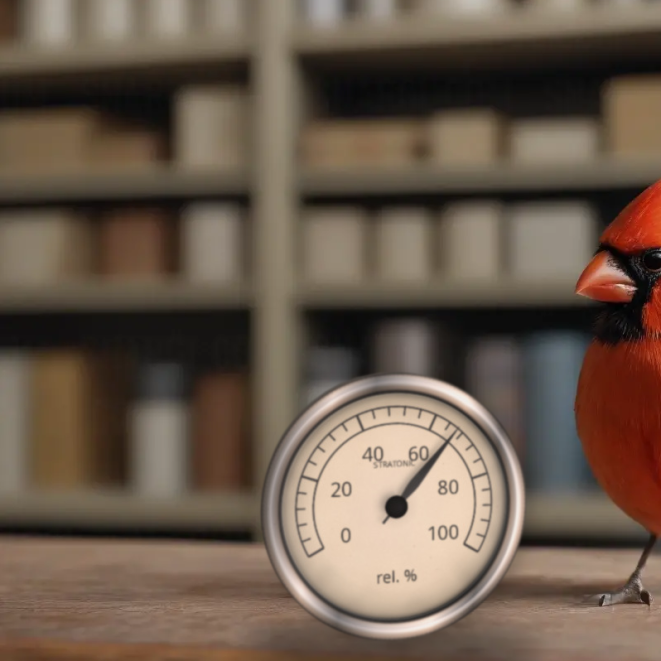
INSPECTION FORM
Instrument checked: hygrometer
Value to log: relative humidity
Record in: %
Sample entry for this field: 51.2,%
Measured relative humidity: 66,%
